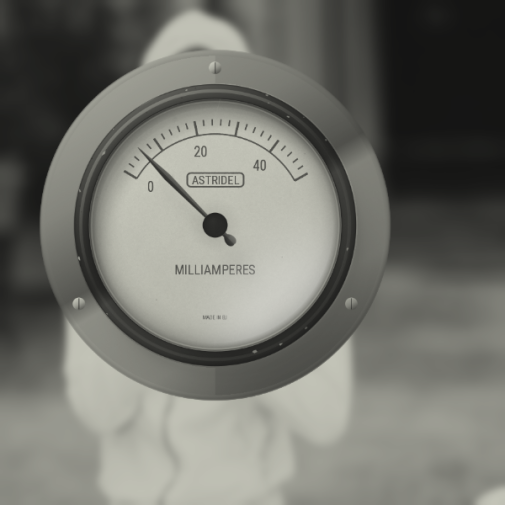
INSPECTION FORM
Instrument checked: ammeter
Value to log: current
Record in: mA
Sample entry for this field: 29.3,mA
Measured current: 6,mA
